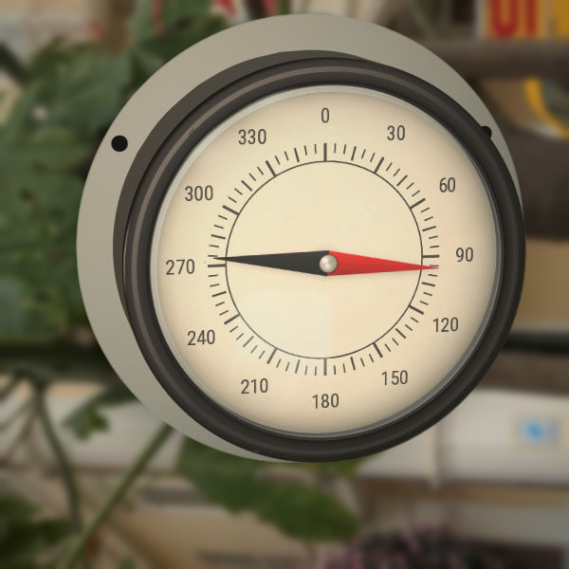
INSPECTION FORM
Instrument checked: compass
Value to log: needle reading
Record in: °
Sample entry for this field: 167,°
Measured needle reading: 95,°
